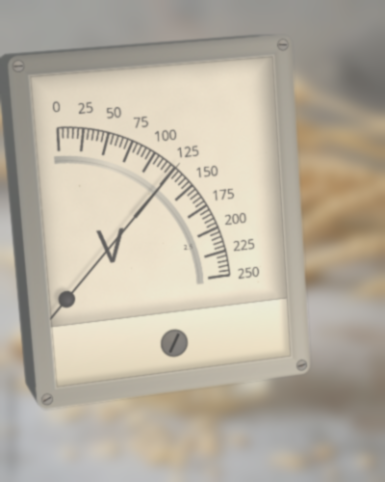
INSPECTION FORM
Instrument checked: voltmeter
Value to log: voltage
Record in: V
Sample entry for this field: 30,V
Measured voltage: 125,V
